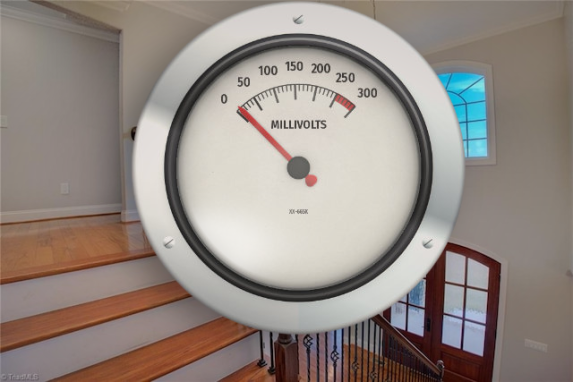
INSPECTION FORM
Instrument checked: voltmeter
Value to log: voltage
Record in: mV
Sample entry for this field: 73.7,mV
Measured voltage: 10,mV
